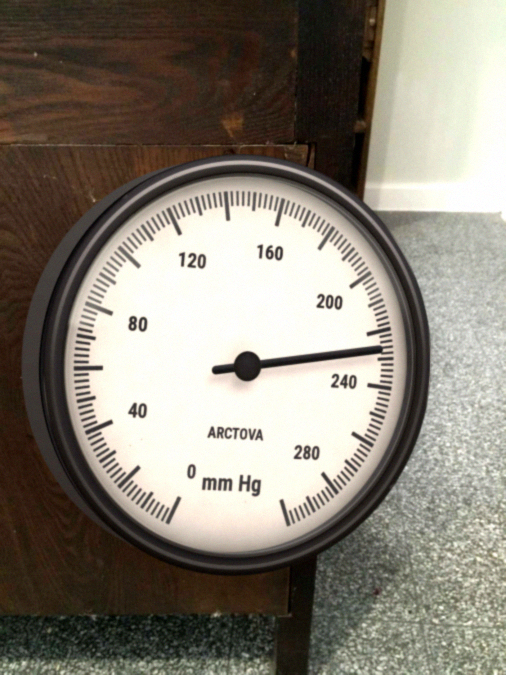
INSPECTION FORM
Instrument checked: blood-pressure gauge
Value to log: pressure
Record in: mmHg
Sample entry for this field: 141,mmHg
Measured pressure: 226,mmHg
